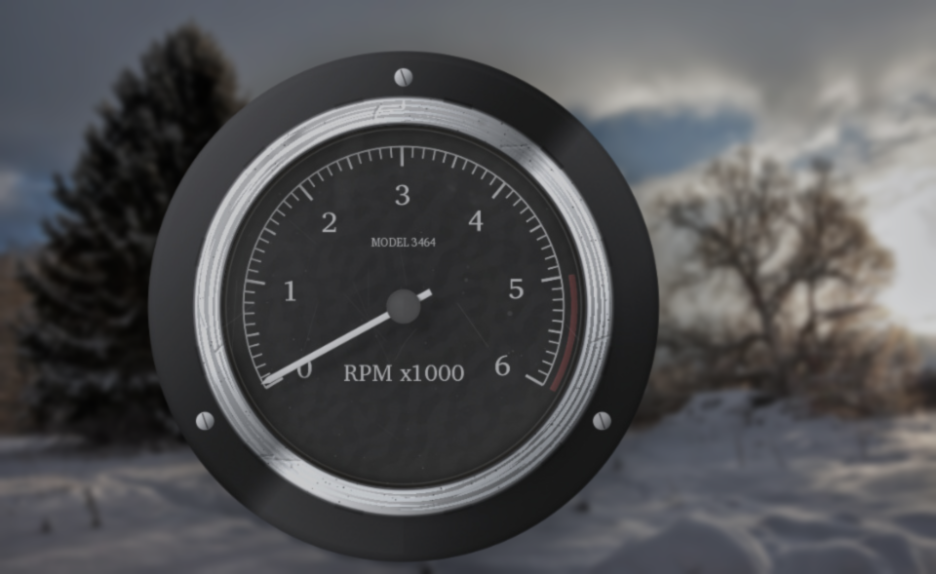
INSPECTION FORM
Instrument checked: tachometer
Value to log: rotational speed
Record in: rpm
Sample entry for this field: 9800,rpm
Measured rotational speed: 50,rpm
